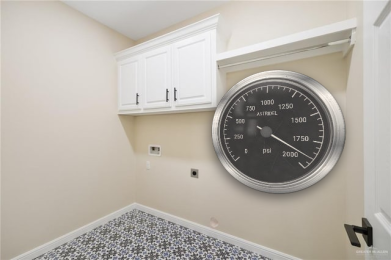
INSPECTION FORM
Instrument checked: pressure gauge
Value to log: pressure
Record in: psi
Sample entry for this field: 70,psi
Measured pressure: 1900,psi
